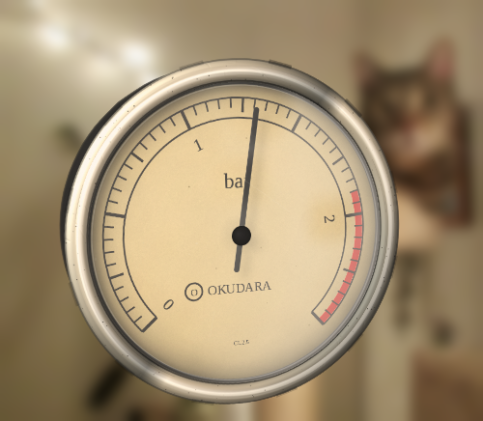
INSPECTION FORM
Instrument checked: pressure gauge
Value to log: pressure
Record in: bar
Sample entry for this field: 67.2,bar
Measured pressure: 1.3,bar
